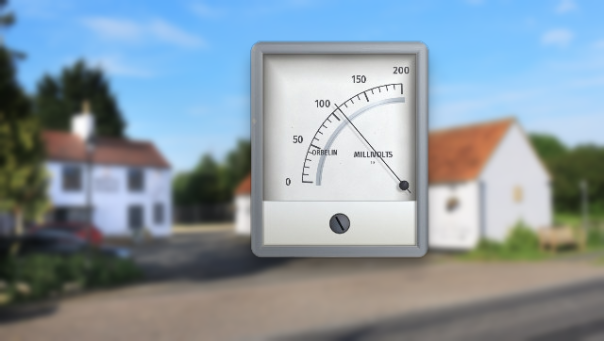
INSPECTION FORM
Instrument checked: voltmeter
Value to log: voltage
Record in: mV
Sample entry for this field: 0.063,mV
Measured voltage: 110,mV
